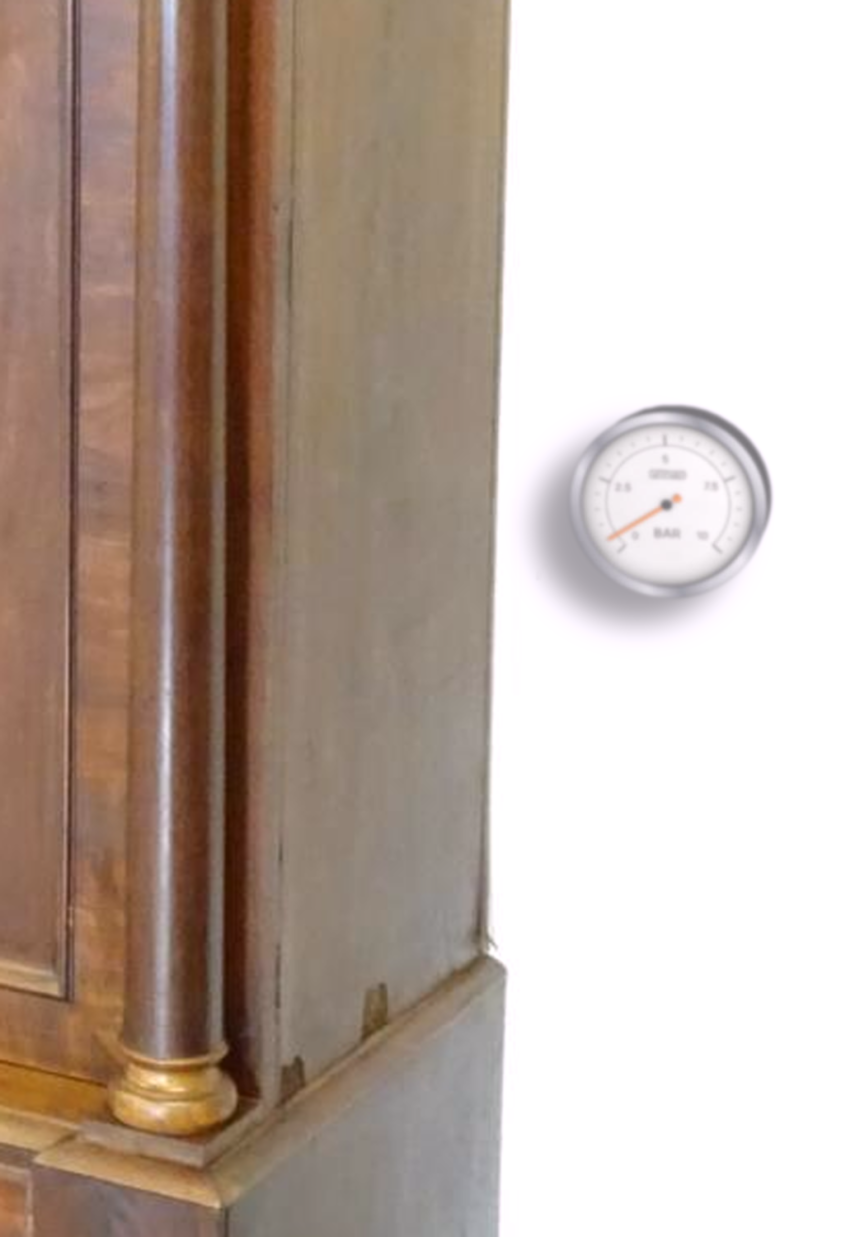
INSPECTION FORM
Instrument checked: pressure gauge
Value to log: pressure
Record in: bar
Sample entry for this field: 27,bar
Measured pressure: 0.5,bar
